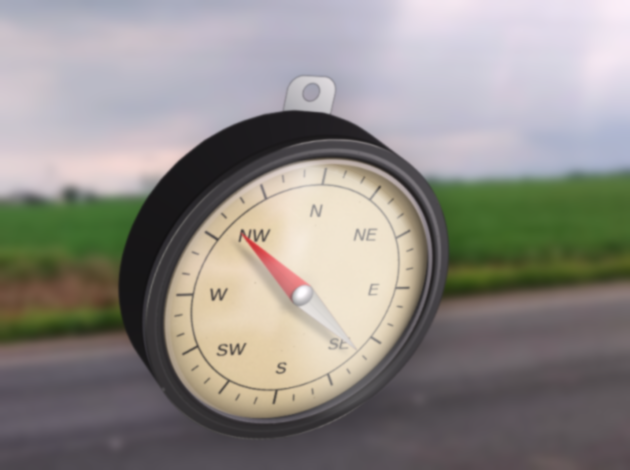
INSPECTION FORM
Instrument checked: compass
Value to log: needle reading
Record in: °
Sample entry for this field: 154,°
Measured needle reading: 310,°
